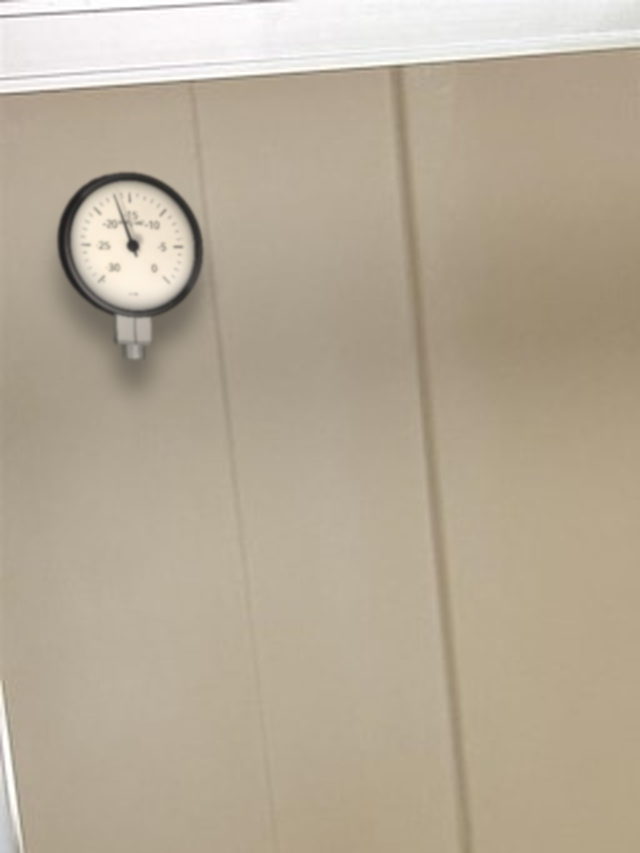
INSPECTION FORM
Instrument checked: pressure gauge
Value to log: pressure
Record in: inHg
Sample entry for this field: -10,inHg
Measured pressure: -17,inHg
